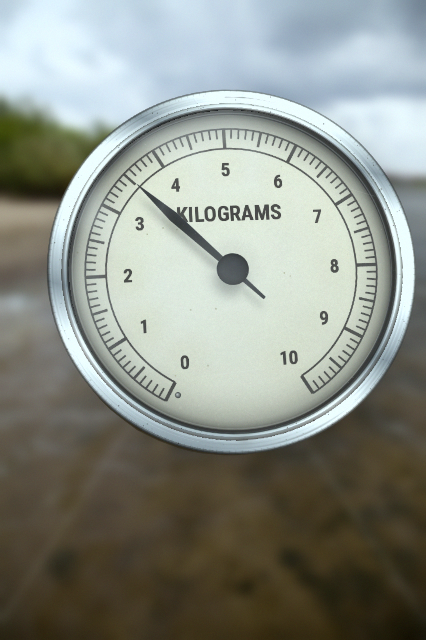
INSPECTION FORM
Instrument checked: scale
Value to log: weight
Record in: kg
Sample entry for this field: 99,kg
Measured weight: 3.5,kg
